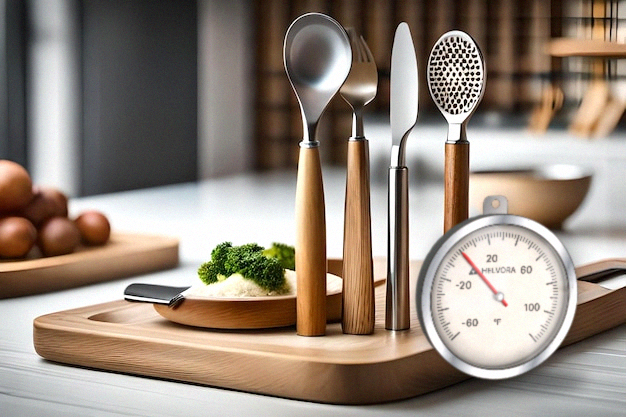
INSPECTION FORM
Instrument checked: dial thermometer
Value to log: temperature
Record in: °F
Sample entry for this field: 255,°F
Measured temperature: 0,°F
